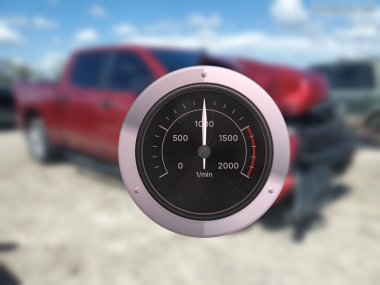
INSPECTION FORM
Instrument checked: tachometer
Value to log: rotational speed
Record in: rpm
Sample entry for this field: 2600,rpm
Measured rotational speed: 1000,rpm
